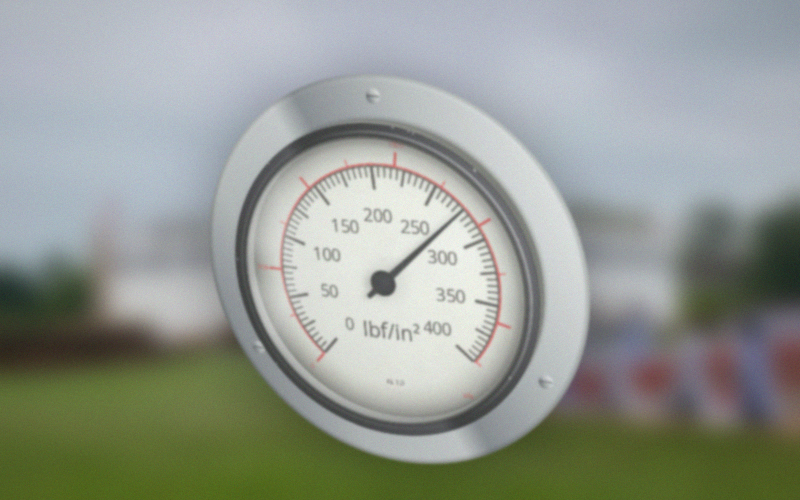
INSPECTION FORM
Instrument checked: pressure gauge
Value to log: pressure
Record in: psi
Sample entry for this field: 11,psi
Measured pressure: 275,psi
